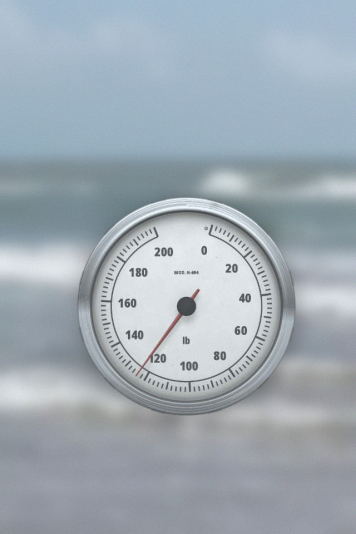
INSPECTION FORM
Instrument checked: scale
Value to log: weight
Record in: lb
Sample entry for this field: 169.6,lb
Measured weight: 124,lb
